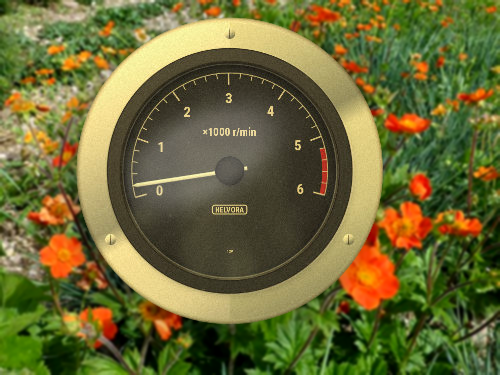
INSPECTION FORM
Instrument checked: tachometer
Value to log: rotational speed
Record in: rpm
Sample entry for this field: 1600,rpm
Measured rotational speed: 200,rpm
